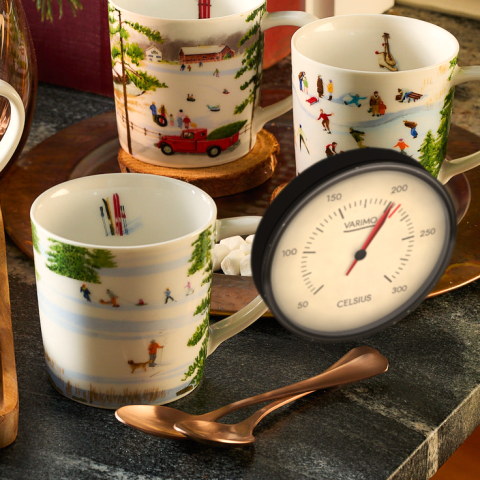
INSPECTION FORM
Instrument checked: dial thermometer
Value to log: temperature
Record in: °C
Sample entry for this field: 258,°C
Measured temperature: 200,°C
